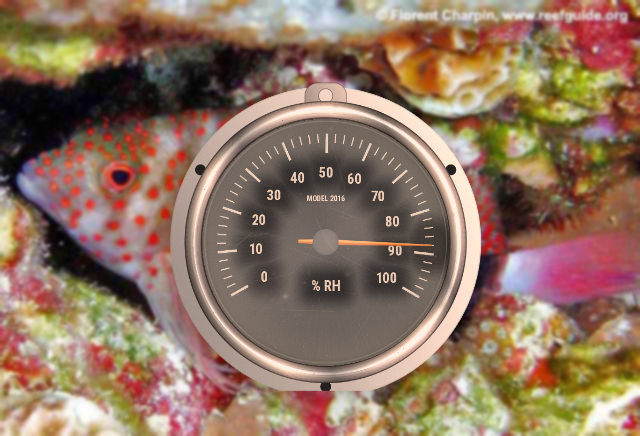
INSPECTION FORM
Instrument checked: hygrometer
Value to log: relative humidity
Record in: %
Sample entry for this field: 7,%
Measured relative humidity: 88,%
